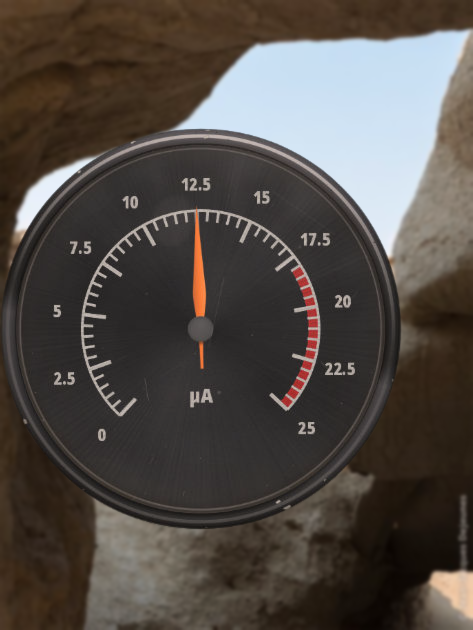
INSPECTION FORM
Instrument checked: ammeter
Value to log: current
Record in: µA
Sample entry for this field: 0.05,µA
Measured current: 12.5,µA
